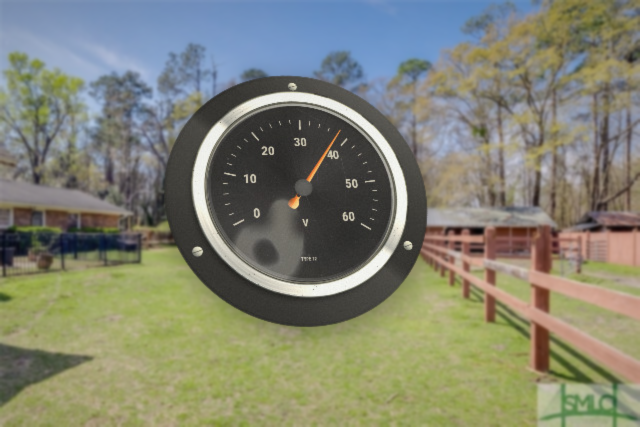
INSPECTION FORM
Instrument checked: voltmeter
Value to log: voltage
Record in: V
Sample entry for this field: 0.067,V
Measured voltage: 38,V
